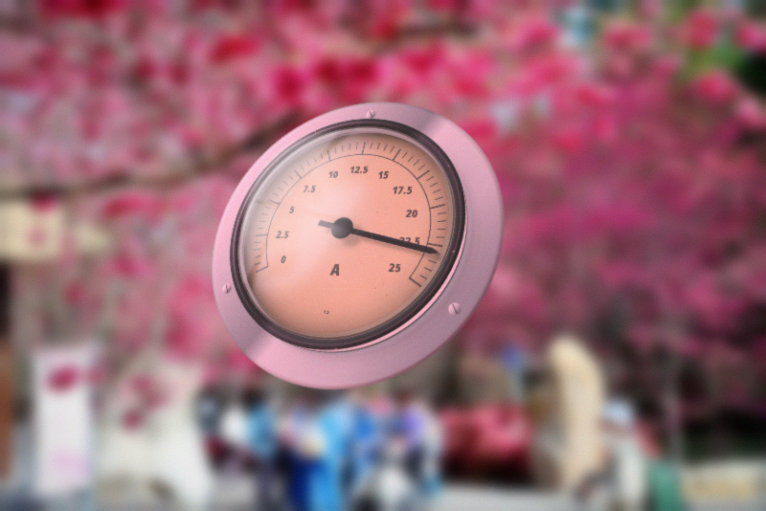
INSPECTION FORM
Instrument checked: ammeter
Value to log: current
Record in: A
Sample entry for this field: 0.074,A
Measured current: 23,A
